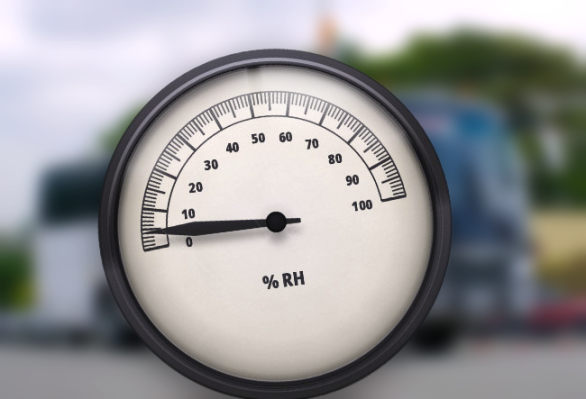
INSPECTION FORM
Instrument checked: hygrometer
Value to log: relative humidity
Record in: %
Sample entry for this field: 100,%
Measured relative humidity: 4,%
